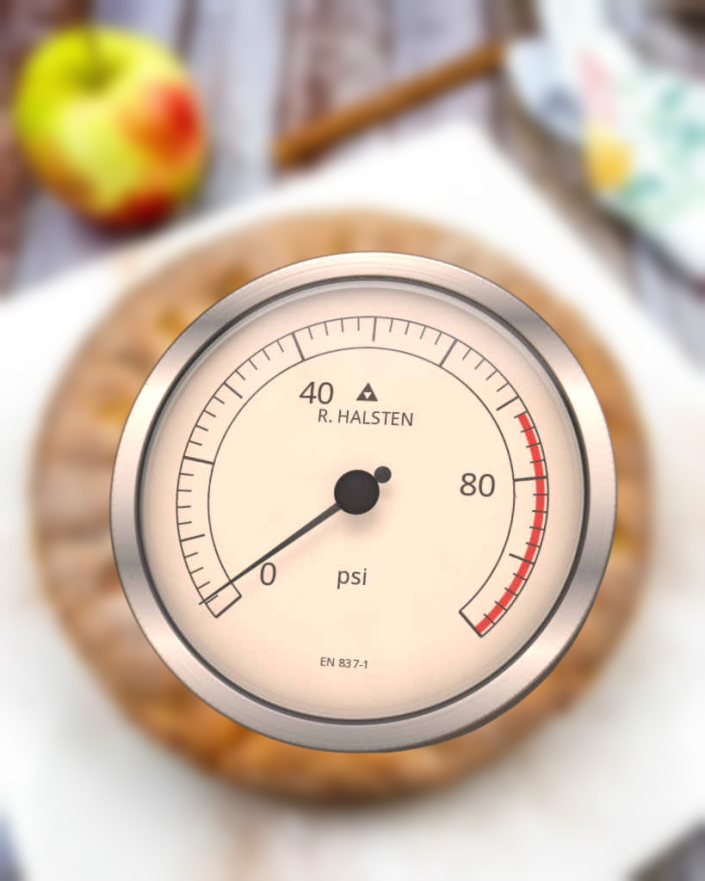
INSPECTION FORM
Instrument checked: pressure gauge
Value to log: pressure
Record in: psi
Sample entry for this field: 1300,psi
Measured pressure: 2,psi
